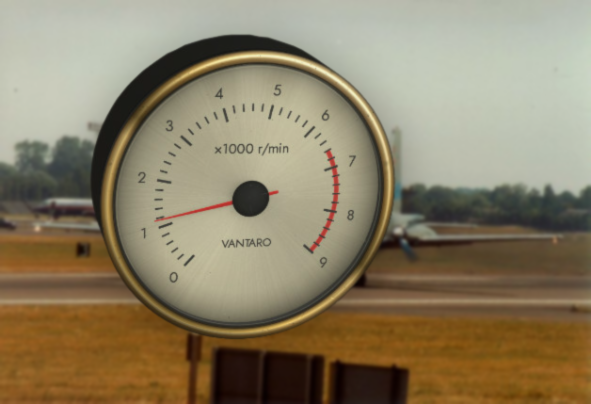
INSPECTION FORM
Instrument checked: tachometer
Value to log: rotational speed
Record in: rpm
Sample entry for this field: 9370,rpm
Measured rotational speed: 1200,rpm
